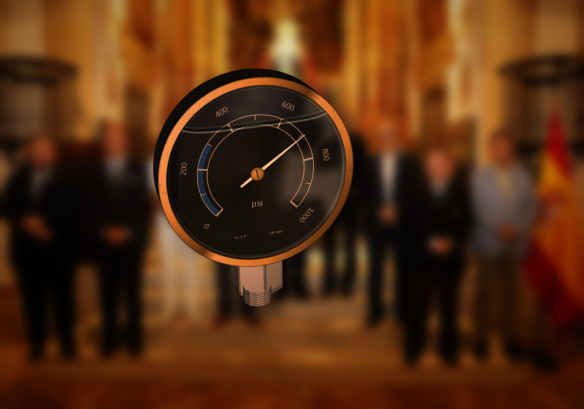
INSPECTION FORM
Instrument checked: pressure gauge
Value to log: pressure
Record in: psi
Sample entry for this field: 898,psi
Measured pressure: 700,psi
